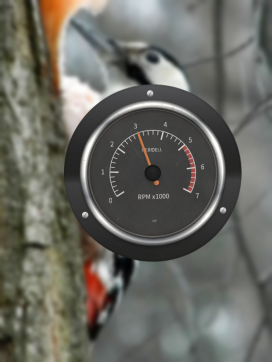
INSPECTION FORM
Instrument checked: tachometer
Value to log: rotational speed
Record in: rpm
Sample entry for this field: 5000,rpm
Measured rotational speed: 3000,rpm
